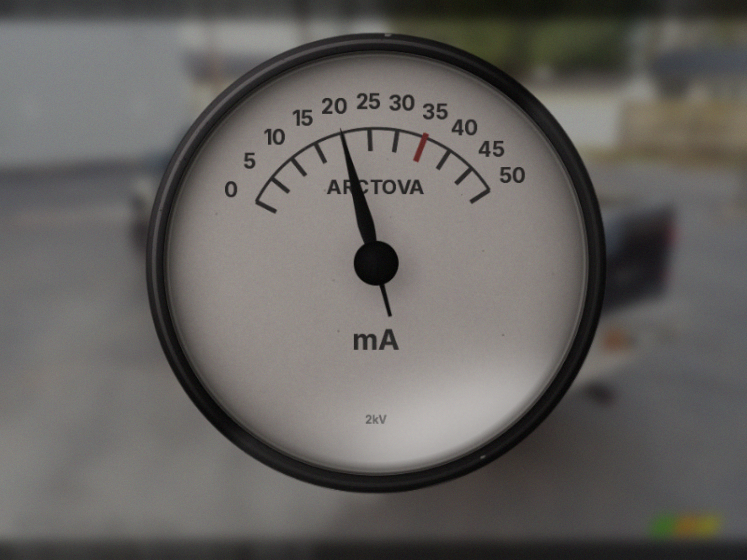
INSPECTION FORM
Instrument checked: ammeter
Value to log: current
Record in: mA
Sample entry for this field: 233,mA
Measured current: 20,mA
